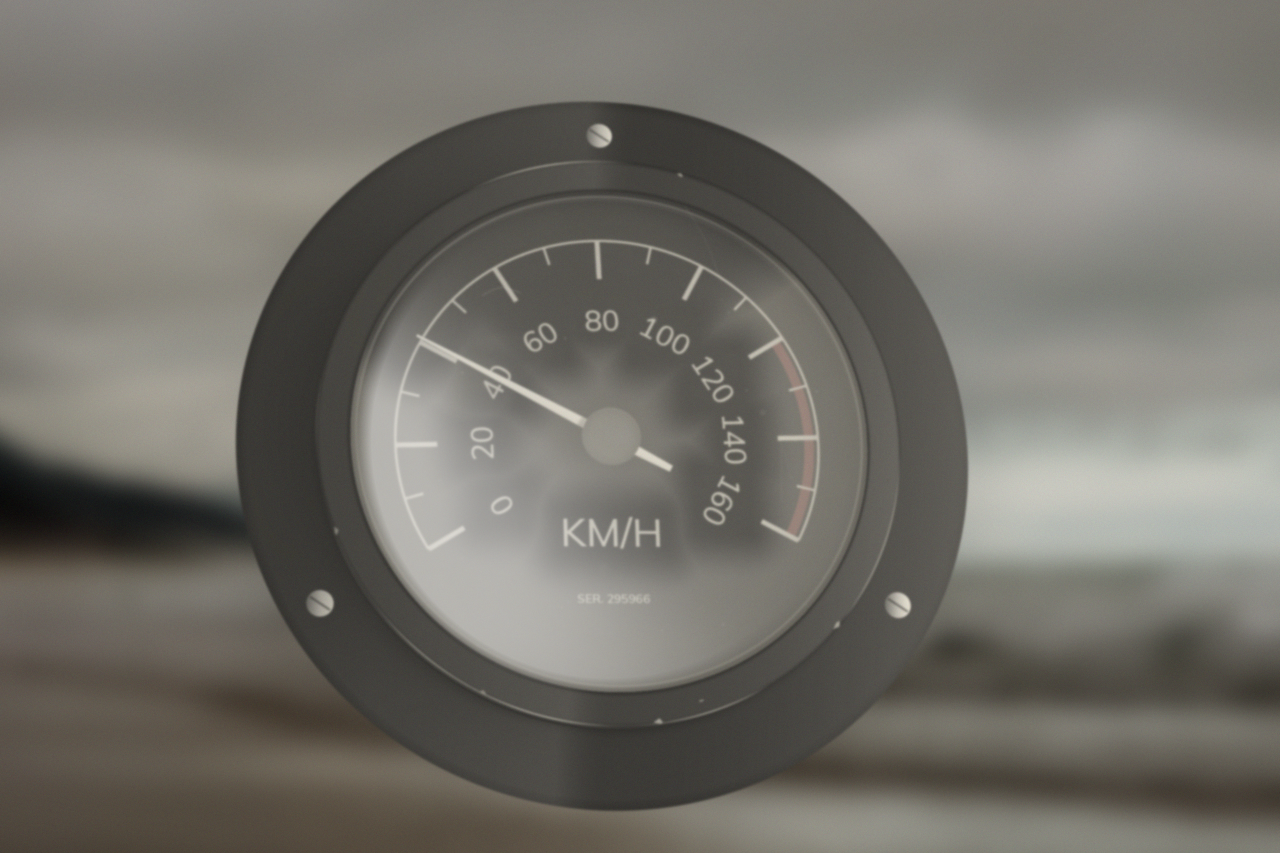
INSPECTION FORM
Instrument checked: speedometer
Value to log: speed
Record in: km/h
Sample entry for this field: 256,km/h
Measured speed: 40,km/h
